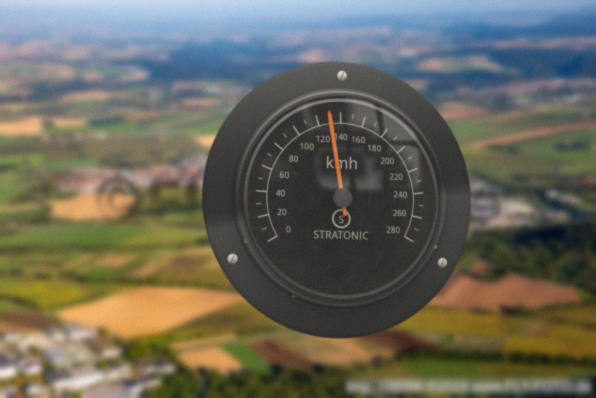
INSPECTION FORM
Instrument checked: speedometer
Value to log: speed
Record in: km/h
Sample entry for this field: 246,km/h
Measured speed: 130,km/h
